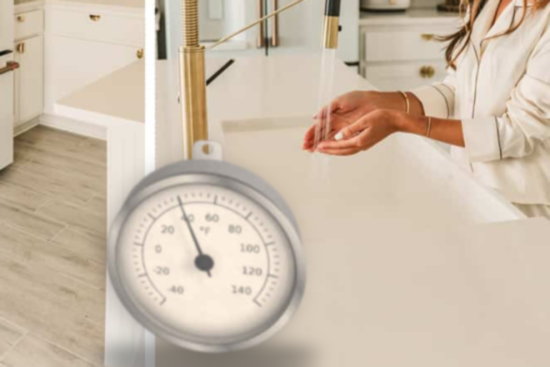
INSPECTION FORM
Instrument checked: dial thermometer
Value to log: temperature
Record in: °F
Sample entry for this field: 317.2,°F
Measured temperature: 40,°F
